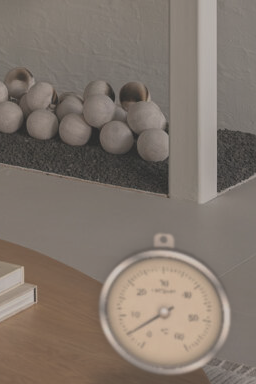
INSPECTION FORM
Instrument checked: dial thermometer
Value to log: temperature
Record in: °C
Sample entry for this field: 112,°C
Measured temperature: 5,°C
